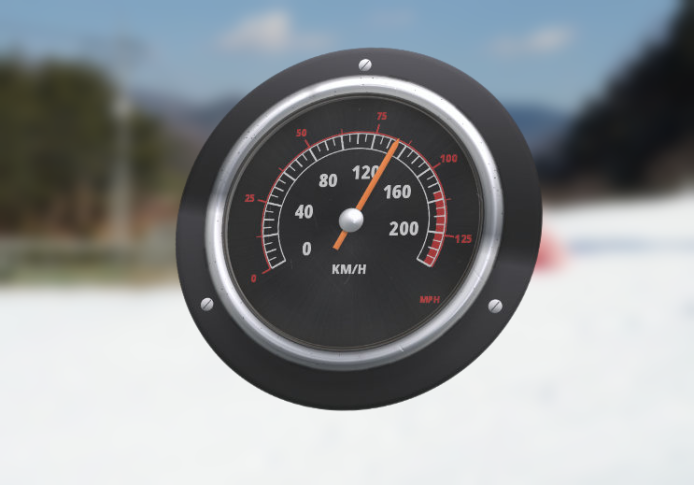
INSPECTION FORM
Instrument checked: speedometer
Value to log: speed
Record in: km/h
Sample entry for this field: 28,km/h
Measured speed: 135,km/h
